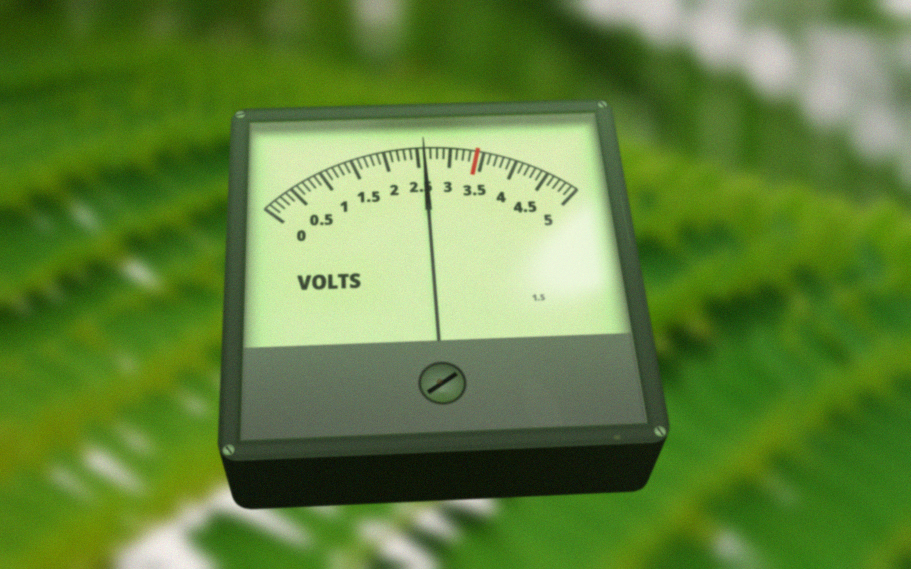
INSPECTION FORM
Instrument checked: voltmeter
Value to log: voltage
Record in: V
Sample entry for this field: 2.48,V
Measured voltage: 2.6,V
